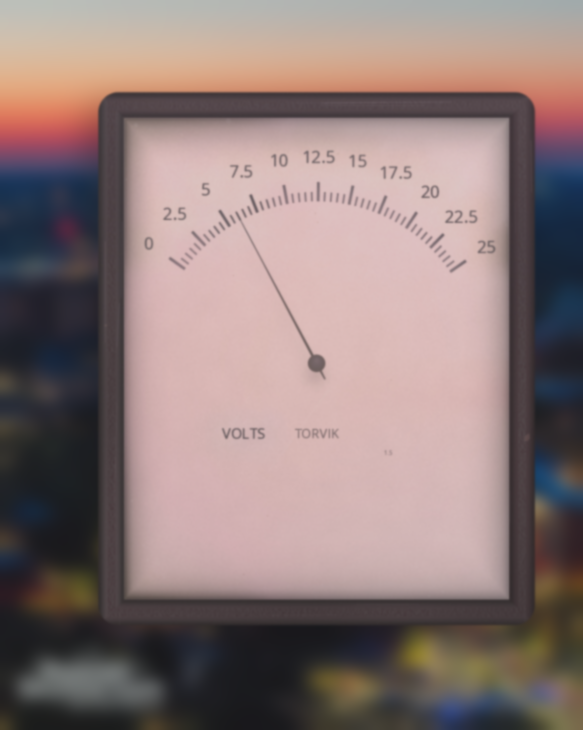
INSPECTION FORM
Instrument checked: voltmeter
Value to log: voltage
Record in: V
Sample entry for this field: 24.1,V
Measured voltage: 6,V
